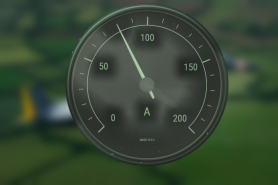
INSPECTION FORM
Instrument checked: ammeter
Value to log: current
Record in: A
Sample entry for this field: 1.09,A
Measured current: 80,A
